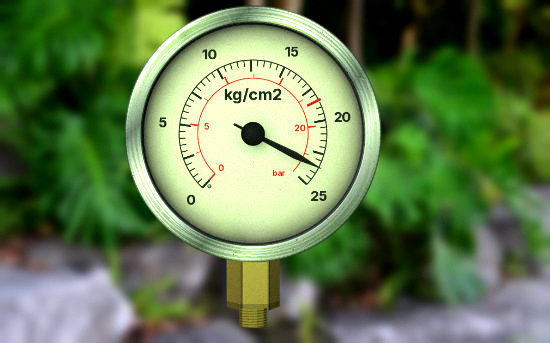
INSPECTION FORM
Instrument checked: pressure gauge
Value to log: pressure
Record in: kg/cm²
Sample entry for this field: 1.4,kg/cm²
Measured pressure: 23.5,kg/cm²
